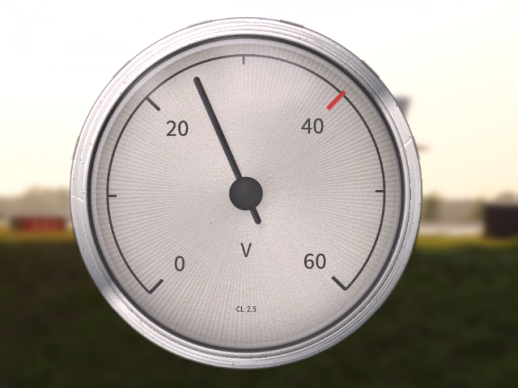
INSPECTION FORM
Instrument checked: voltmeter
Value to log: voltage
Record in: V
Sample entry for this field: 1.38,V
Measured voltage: 25,V
